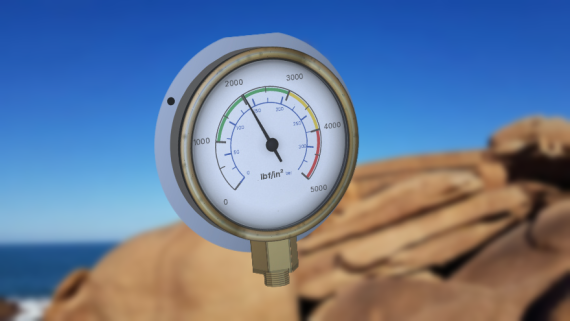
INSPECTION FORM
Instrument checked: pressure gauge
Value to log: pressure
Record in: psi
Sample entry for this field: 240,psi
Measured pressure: 2000,psi
